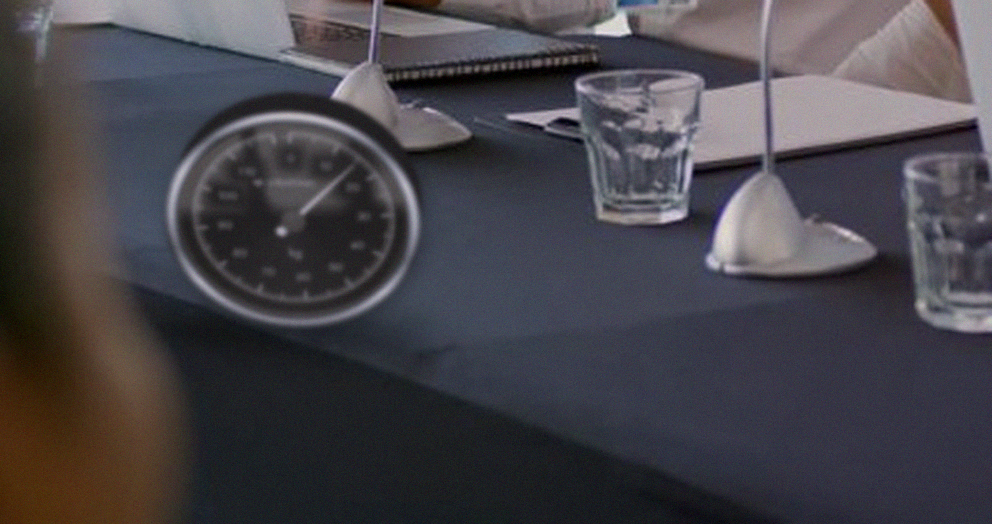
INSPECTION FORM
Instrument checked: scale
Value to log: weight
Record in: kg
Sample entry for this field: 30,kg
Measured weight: 15,kg
